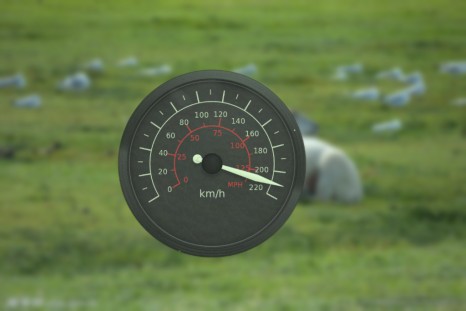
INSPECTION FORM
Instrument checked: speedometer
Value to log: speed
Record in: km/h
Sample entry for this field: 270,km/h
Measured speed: 210,km/h
